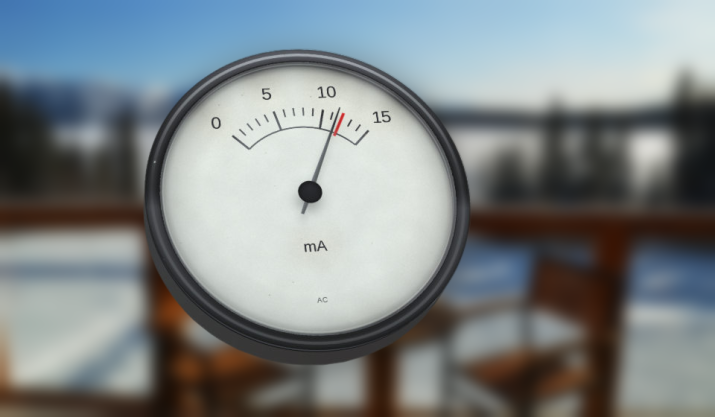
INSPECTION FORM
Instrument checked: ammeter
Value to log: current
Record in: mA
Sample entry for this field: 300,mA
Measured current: 11.5,mA
